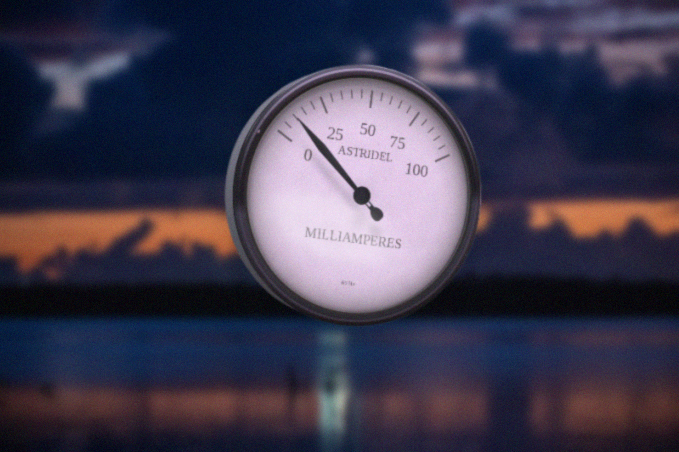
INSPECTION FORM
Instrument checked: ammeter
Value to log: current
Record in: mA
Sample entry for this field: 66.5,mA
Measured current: 10,mA
